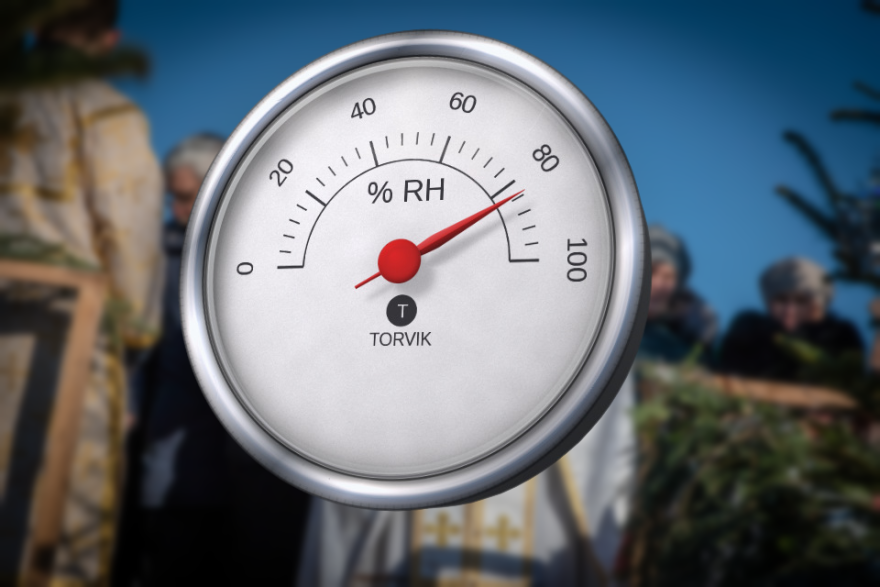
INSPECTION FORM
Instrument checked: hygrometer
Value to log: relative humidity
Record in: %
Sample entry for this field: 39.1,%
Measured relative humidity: 84,%
